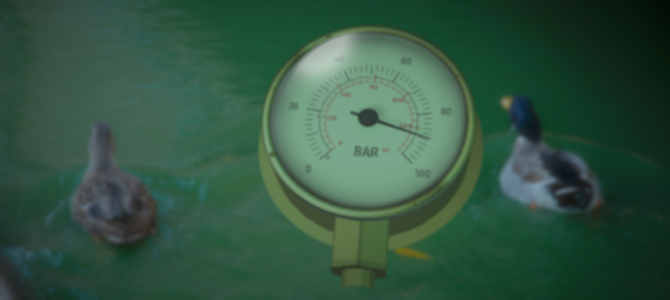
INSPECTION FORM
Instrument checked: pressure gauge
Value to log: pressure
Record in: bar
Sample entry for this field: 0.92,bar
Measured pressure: 90,bar
